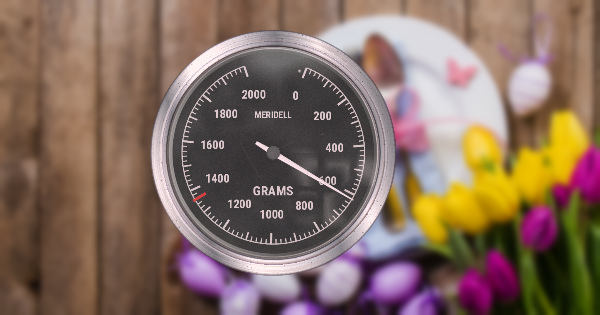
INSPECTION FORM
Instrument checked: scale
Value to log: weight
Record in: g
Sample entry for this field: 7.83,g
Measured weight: 620,g
